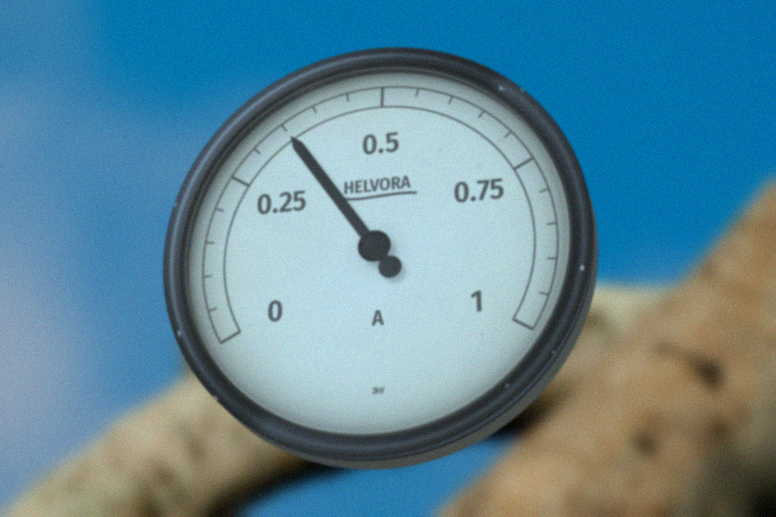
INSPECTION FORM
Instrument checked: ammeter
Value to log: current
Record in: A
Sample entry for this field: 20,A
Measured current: 0.35,A
